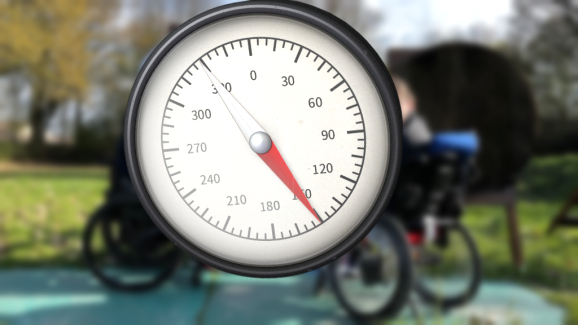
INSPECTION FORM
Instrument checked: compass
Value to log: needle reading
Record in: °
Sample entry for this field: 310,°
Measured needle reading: 150,°
